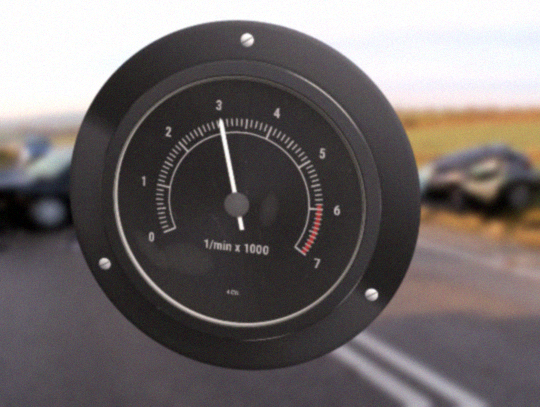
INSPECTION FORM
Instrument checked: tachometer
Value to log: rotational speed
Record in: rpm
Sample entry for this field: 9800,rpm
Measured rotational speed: 3000,rpm
